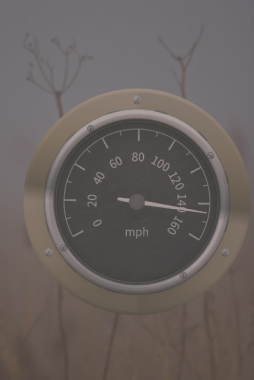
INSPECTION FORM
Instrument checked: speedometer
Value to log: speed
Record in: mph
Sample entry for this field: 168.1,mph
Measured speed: 145,mph
